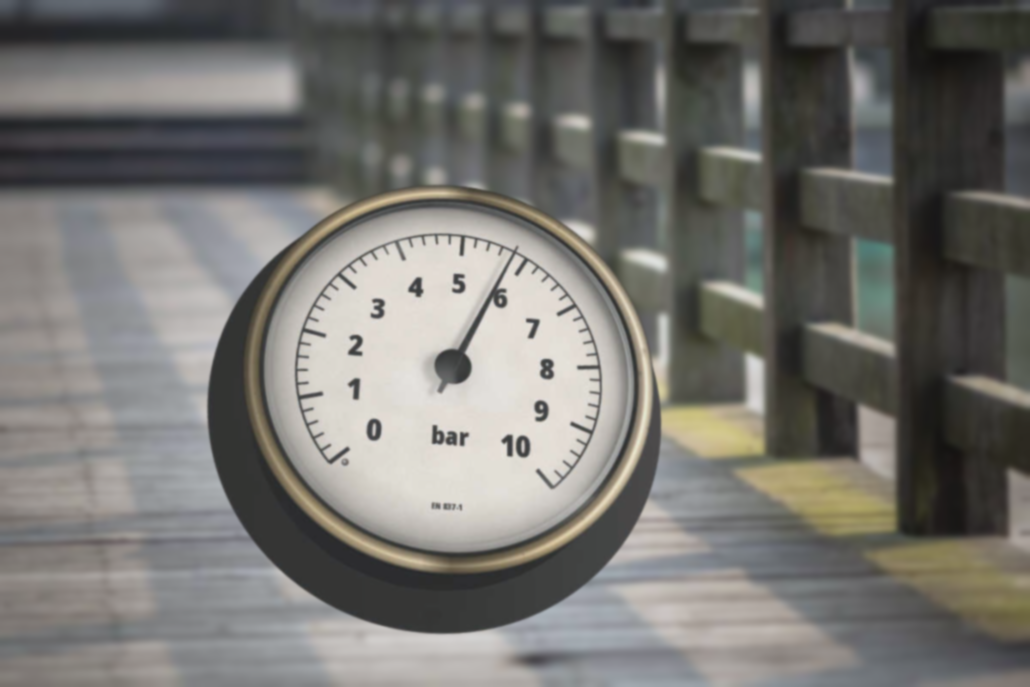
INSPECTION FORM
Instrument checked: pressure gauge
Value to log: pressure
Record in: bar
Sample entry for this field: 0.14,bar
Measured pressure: 5.8,bar
